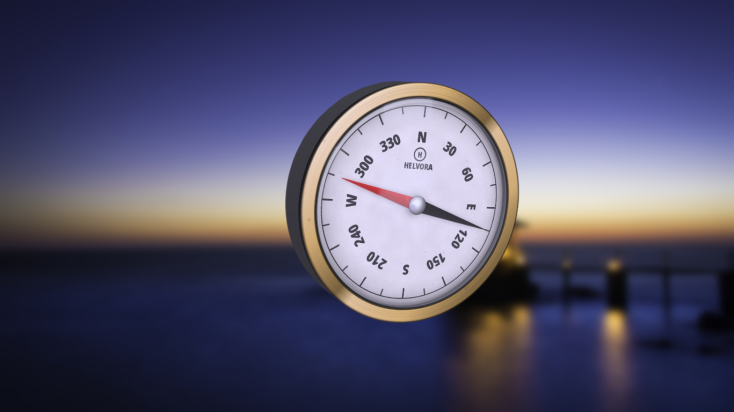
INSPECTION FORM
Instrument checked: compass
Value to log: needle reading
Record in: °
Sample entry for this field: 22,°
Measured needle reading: 285,°
